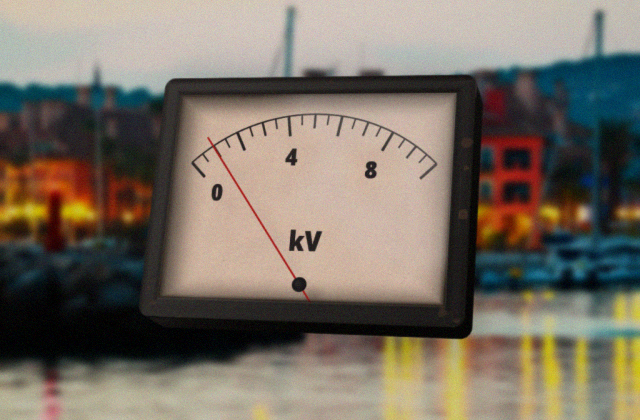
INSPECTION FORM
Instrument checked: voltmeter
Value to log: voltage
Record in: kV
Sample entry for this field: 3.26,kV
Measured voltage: 1,kV
